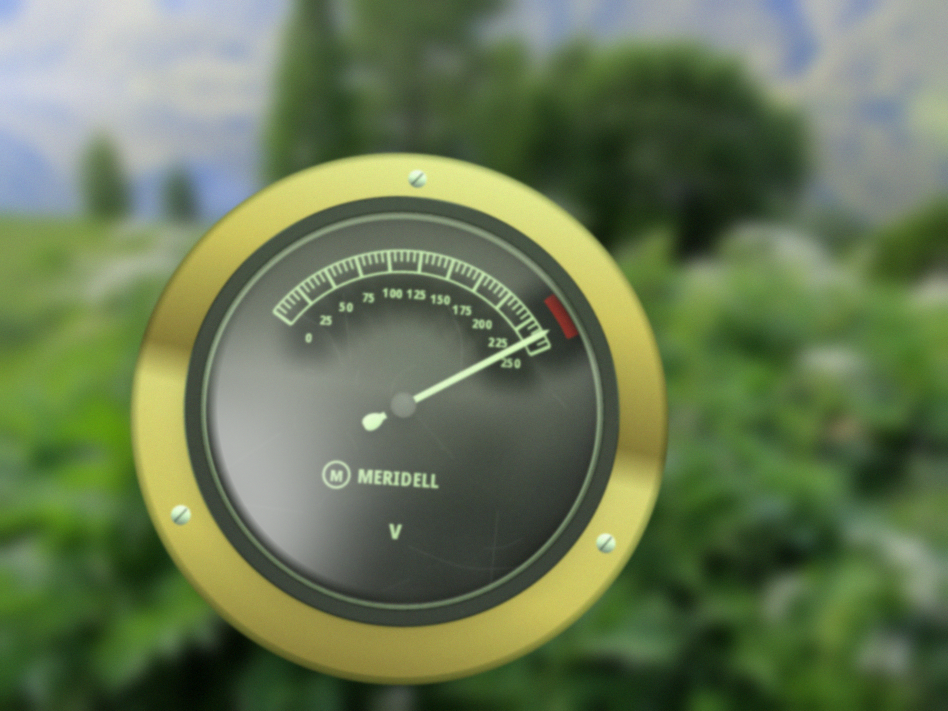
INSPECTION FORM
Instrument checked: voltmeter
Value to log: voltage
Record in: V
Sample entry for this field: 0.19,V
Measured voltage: 240,V
